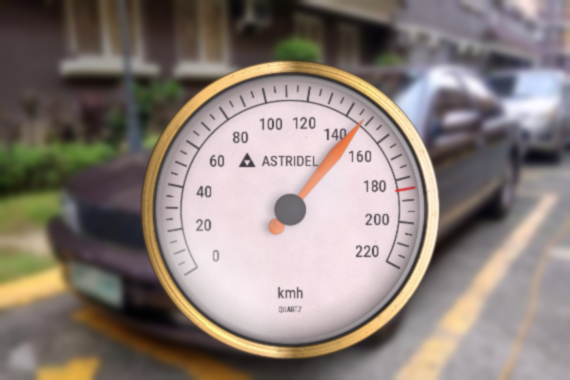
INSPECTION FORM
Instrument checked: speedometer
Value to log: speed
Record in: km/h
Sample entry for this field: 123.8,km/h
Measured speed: 147.5,km/h
